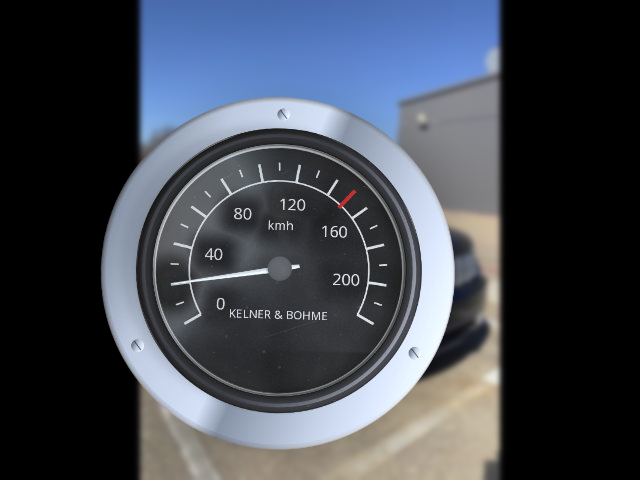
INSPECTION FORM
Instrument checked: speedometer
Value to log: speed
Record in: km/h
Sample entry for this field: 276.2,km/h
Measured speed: 20,km/h
